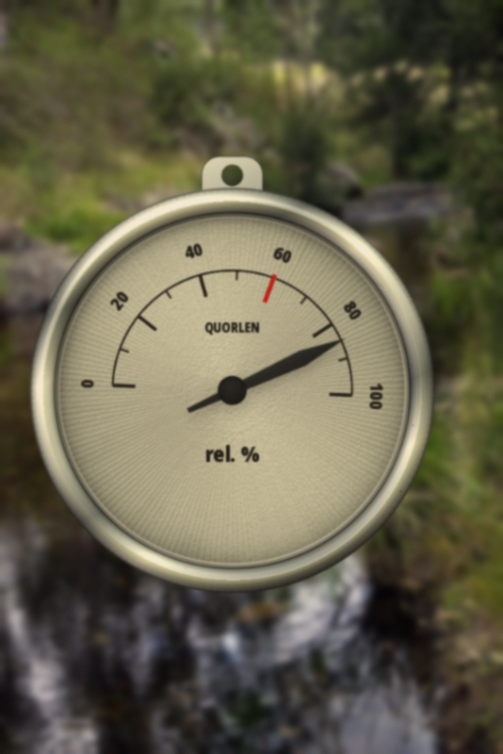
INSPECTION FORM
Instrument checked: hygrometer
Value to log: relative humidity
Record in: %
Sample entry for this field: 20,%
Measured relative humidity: 85,%
